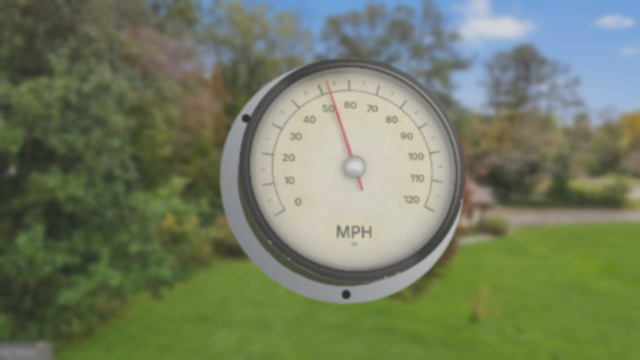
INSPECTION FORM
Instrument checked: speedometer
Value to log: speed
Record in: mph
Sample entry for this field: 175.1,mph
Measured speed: 52.5,mph
